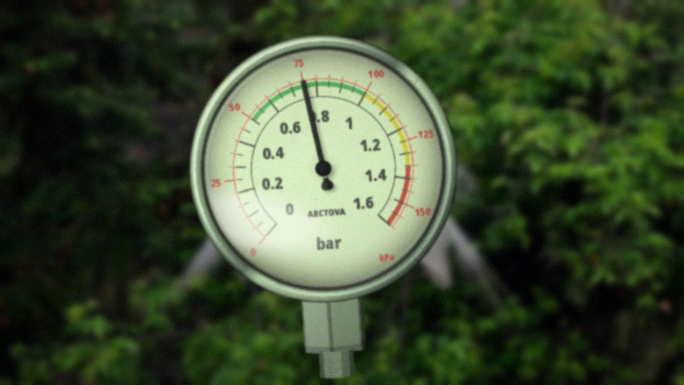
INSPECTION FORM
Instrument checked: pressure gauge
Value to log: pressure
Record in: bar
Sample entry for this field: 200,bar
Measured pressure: 0.75,bar
